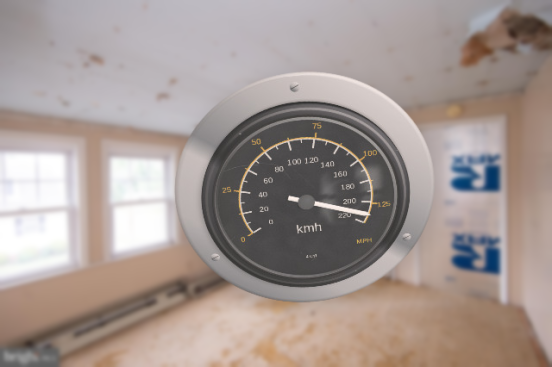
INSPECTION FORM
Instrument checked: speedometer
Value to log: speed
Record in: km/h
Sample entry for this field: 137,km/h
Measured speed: 210,km/h
